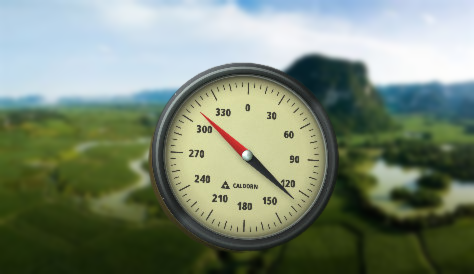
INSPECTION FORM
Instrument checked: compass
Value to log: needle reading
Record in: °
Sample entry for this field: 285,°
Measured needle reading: 310,°
